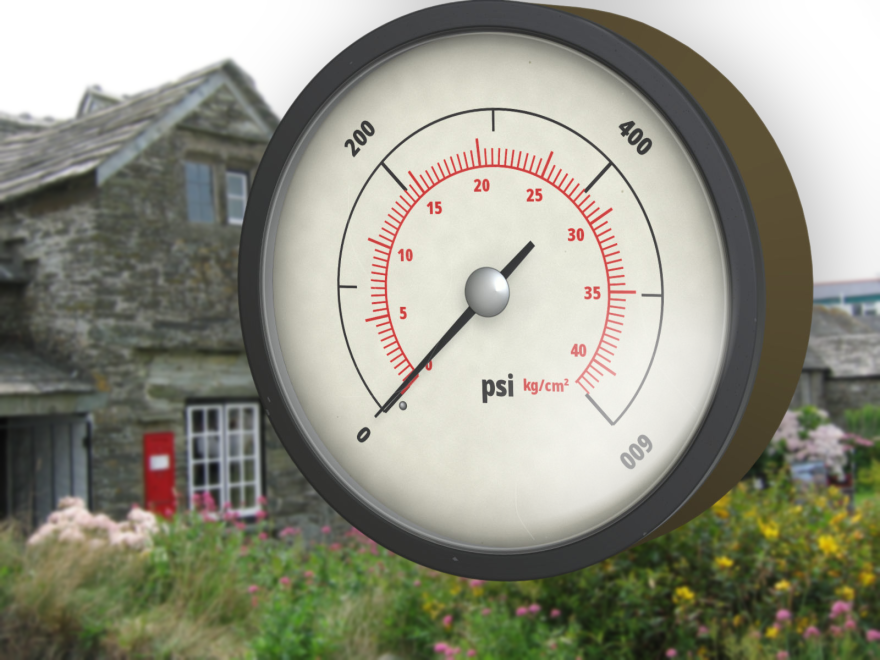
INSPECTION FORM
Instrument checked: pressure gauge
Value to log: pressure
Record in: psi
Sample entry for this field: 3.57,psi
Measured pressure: 0,psi
